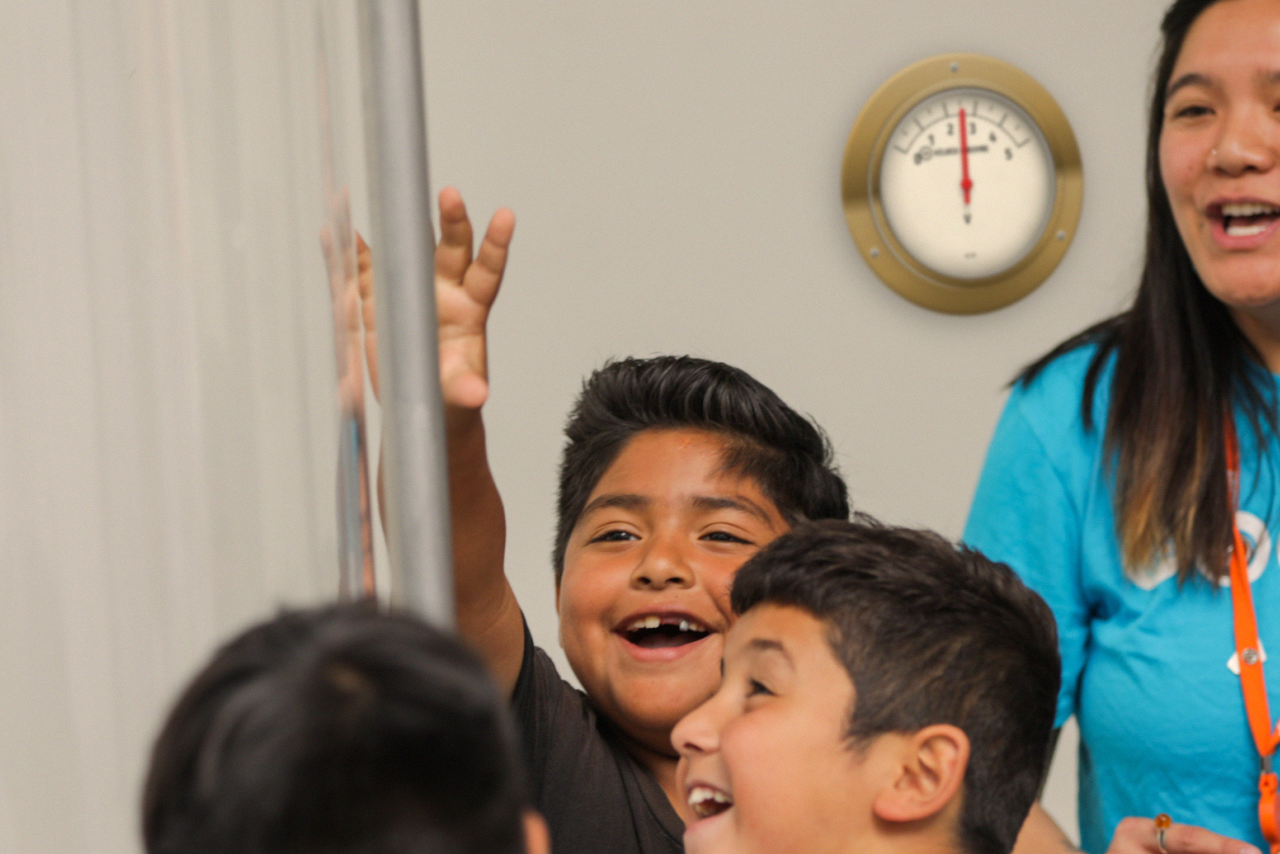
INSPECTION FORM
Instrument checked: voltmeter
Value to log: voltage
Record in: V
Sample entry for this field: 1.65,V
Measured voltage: 2.5,V
